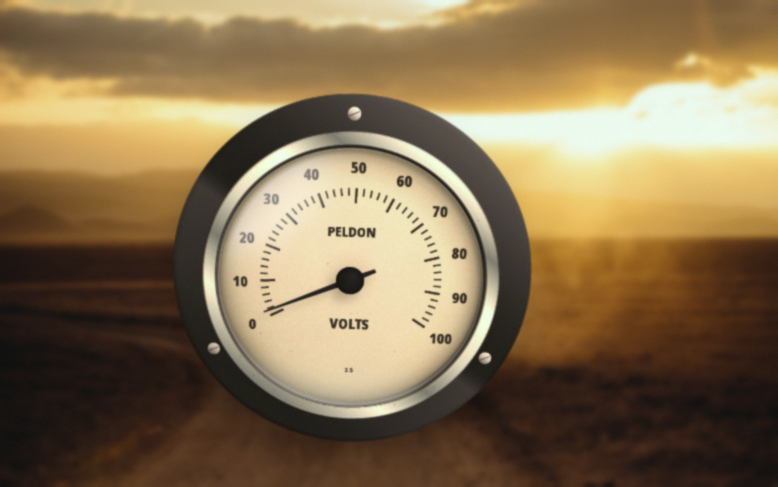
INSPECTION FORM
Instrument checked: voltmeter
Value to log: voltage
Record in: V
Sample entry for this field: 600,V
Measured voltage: 2,V
